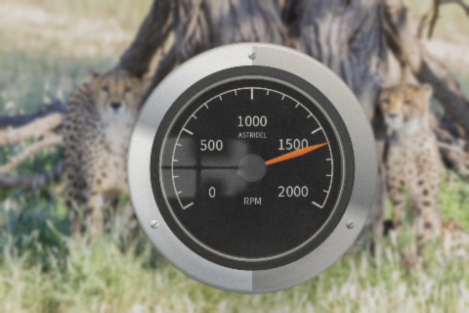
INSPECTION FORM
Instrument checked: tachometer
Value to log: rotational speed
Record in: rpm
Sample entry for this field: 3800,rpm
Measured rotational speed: 1600,rpm
